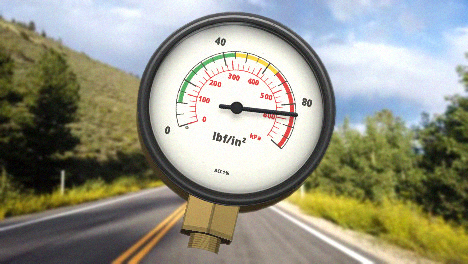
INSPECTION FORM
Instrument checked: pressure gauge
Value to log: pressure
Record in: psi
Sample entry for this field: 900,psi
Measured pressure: 85,psi
